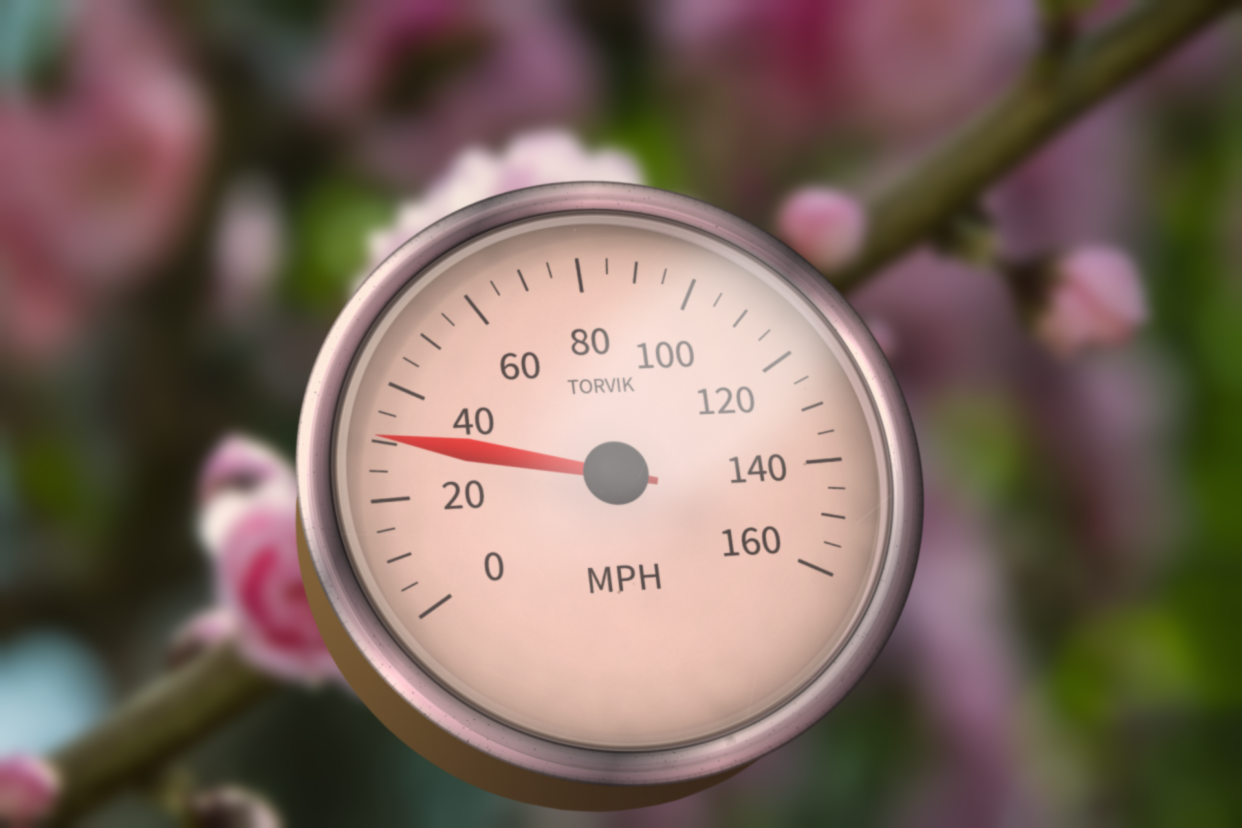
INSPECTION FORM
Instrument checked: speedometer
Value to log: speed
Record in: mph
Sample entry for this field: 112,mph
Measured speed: 30,mph
